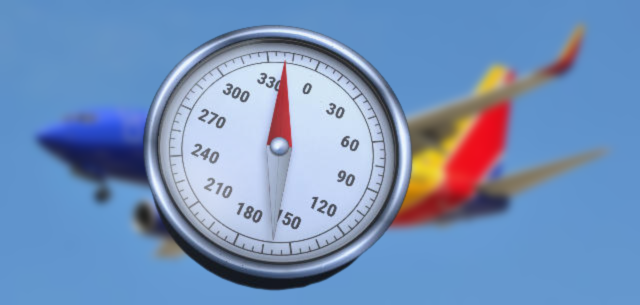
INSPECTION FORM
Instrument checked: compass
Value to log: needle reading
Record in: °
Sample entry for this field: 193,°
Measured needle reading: 340,°
